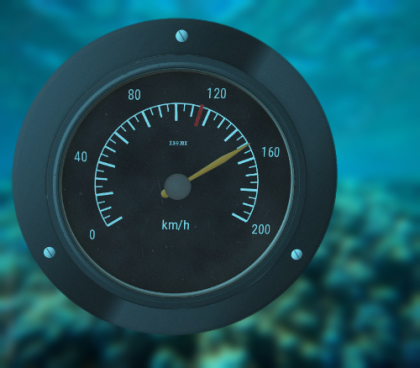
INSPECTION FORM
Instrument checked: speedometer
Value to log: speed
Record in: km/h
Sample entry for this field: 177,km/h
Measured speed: 150,km/h
